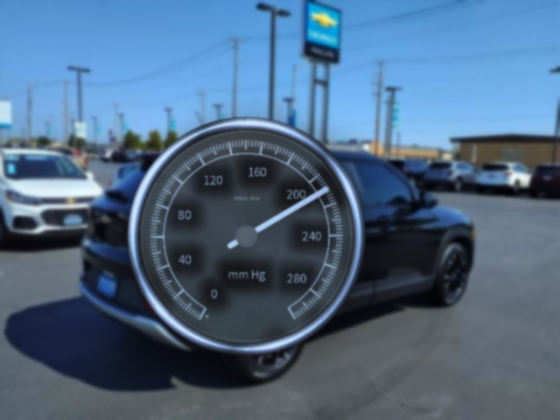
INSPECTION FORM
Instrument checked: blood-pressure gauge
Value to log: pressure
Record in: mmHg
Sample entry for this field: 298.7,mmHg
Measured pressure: 210,mmHg
